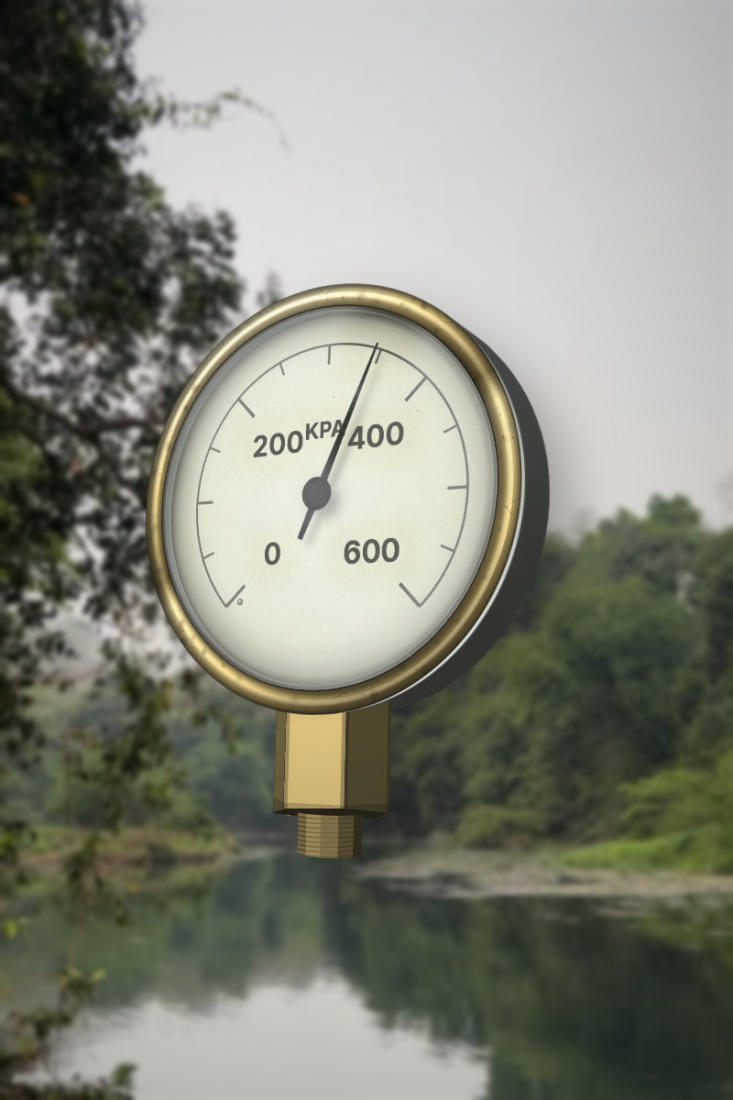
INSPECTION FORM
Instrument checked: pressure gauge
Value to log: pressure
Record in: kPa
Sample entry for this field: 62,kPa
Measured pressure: 350,kPa
